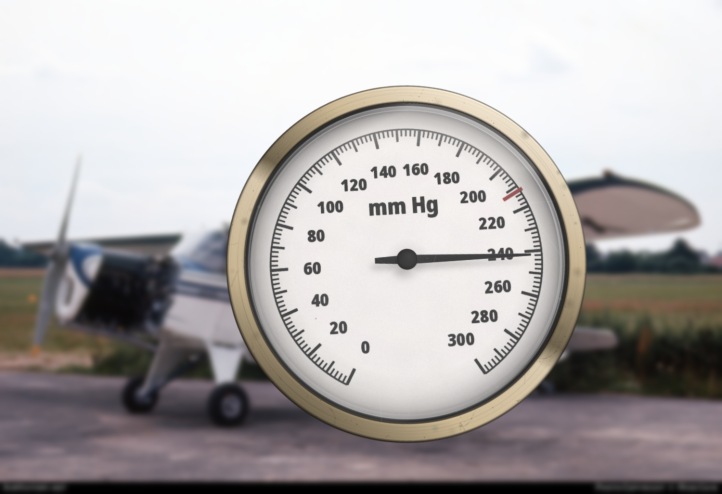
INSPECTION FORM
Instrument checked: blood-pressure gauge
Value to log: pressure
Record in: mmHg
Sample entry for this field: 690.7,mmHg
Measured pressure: 242,mmHg
